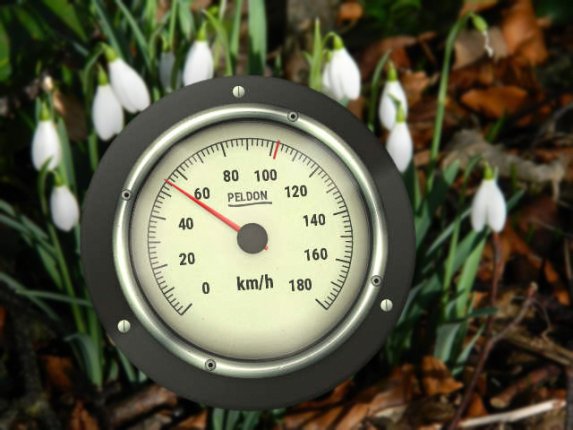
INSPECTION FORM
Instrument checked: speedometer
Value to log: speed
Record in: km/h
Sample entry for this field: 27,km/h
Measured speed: 54,km/h
